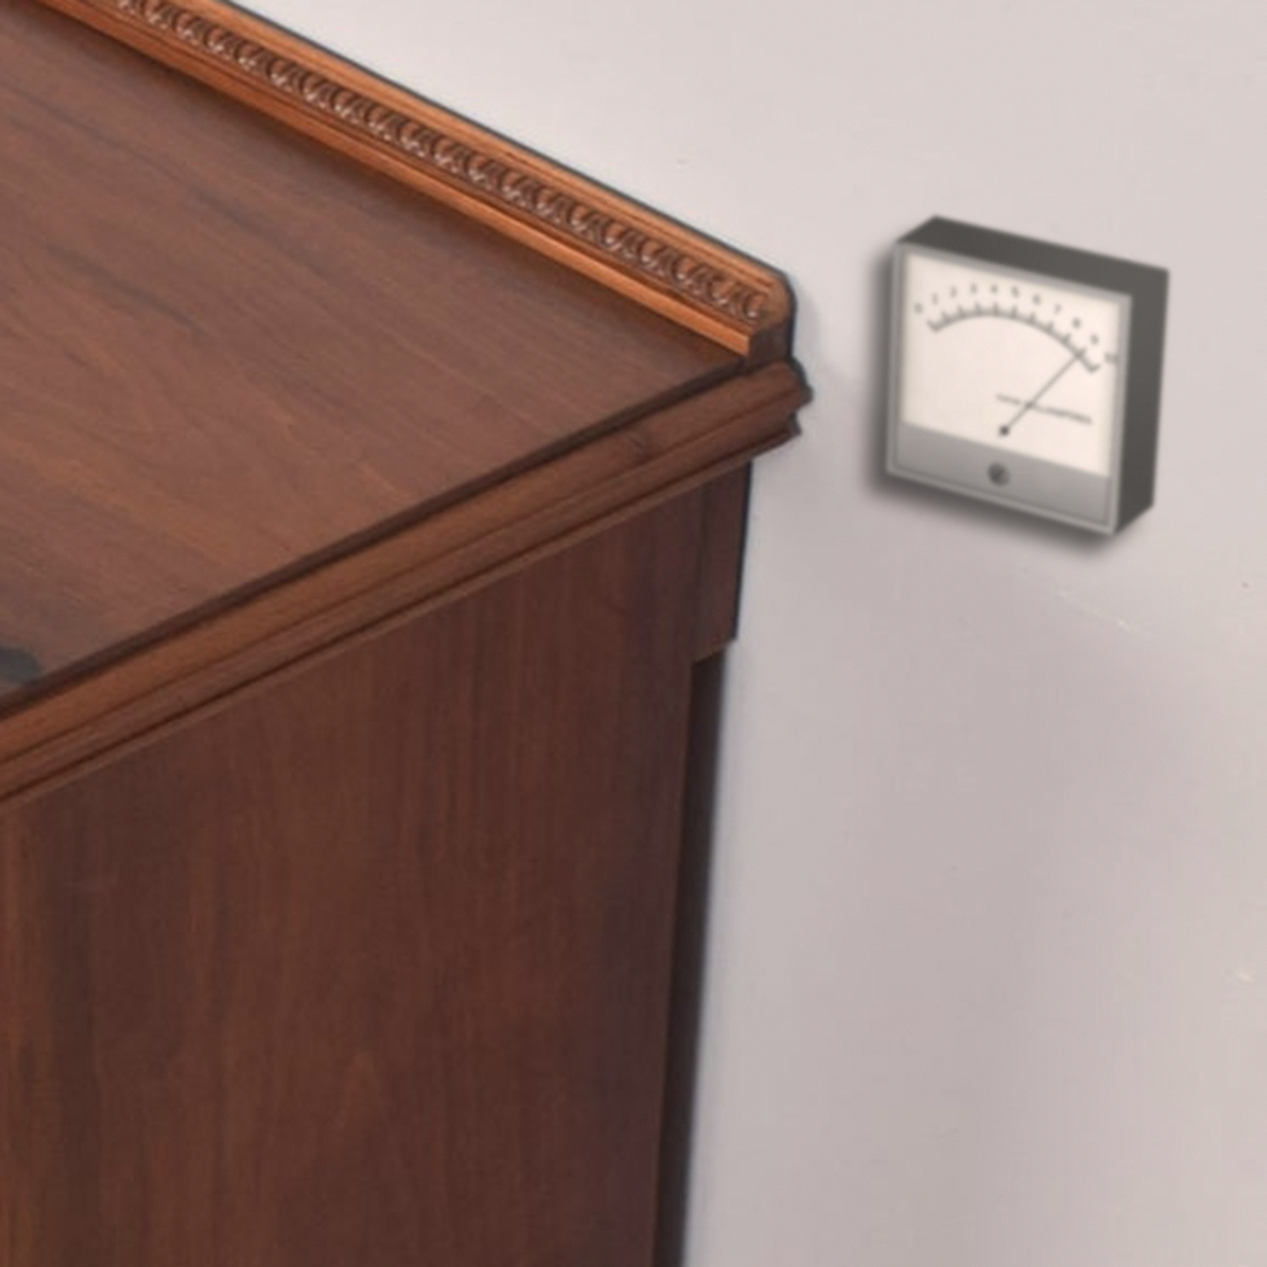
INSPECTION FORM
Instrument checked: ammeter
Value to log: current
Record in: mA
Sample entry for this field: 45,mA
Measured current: 9,mA
